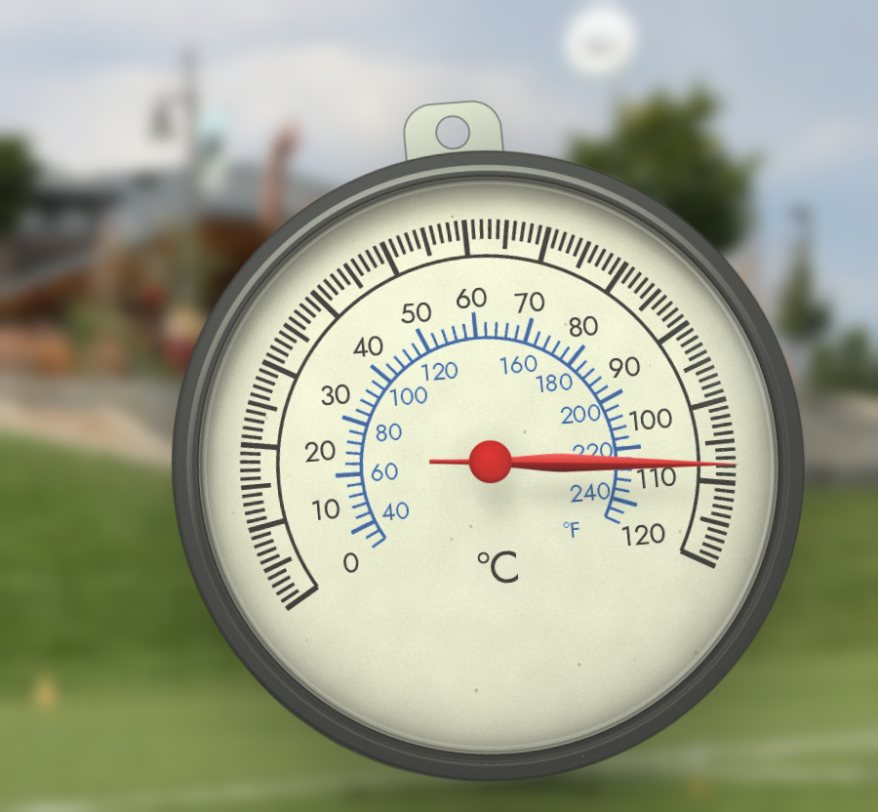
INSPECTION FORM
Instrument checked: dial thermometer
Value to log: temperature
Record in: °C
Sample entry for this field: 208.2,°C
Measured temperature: 108,°C
